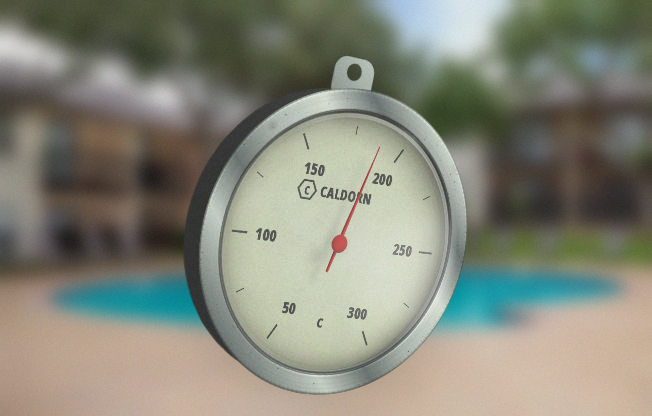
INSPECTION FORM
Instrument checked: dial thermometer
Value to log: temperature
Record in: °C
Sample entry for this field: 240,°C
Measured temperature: 187.5,°C
